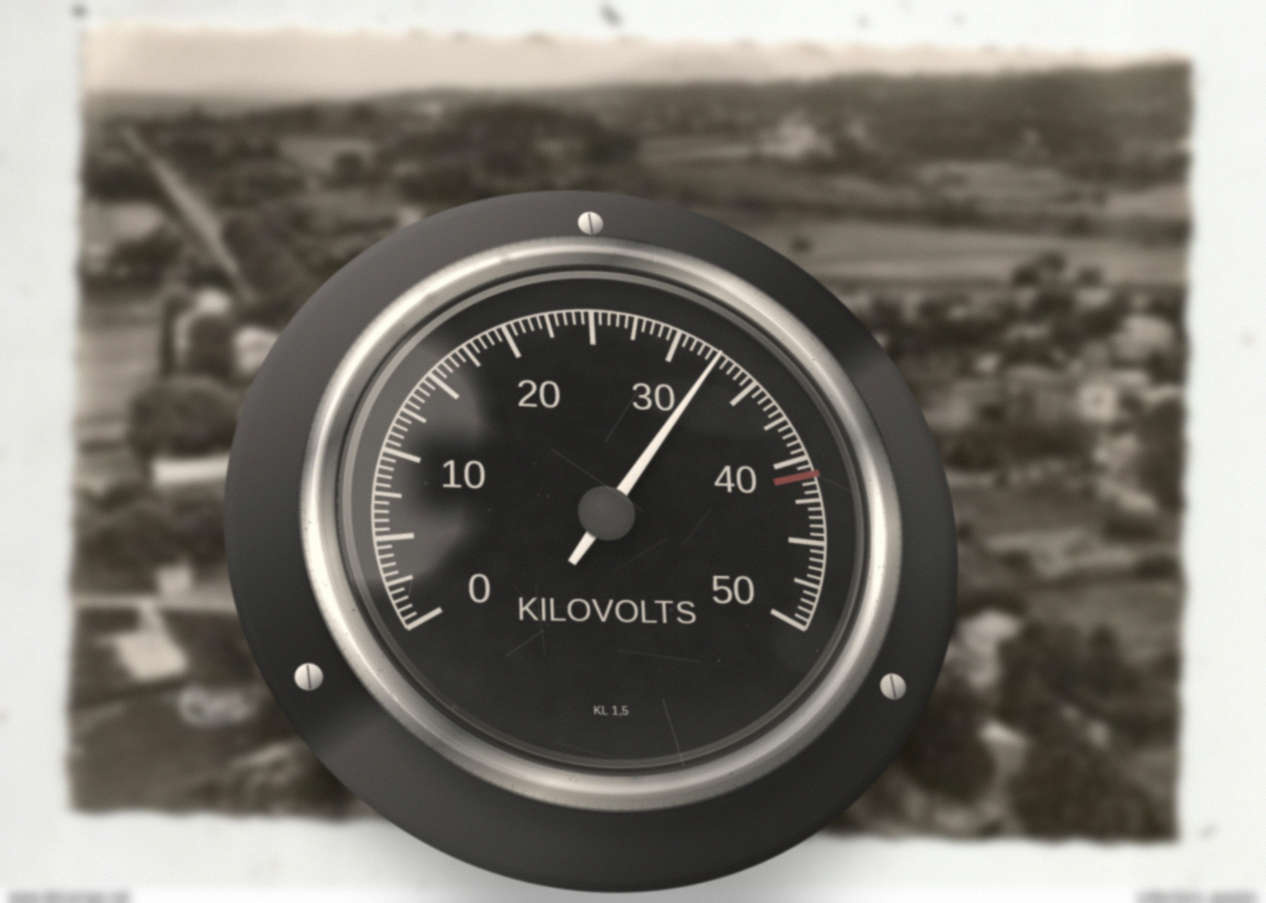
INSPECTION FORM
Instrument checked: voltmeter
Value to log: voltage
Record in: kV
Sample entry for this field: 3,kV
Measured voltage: 32.5,kV
